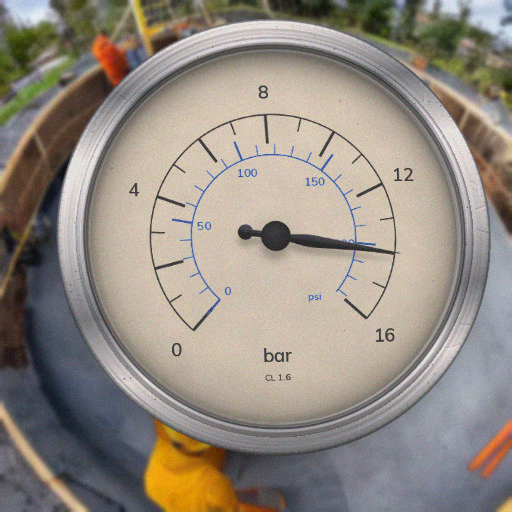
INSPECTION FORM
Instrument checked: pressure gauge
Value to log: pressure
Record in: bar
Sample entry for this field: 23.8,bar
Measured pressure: 14,bar
